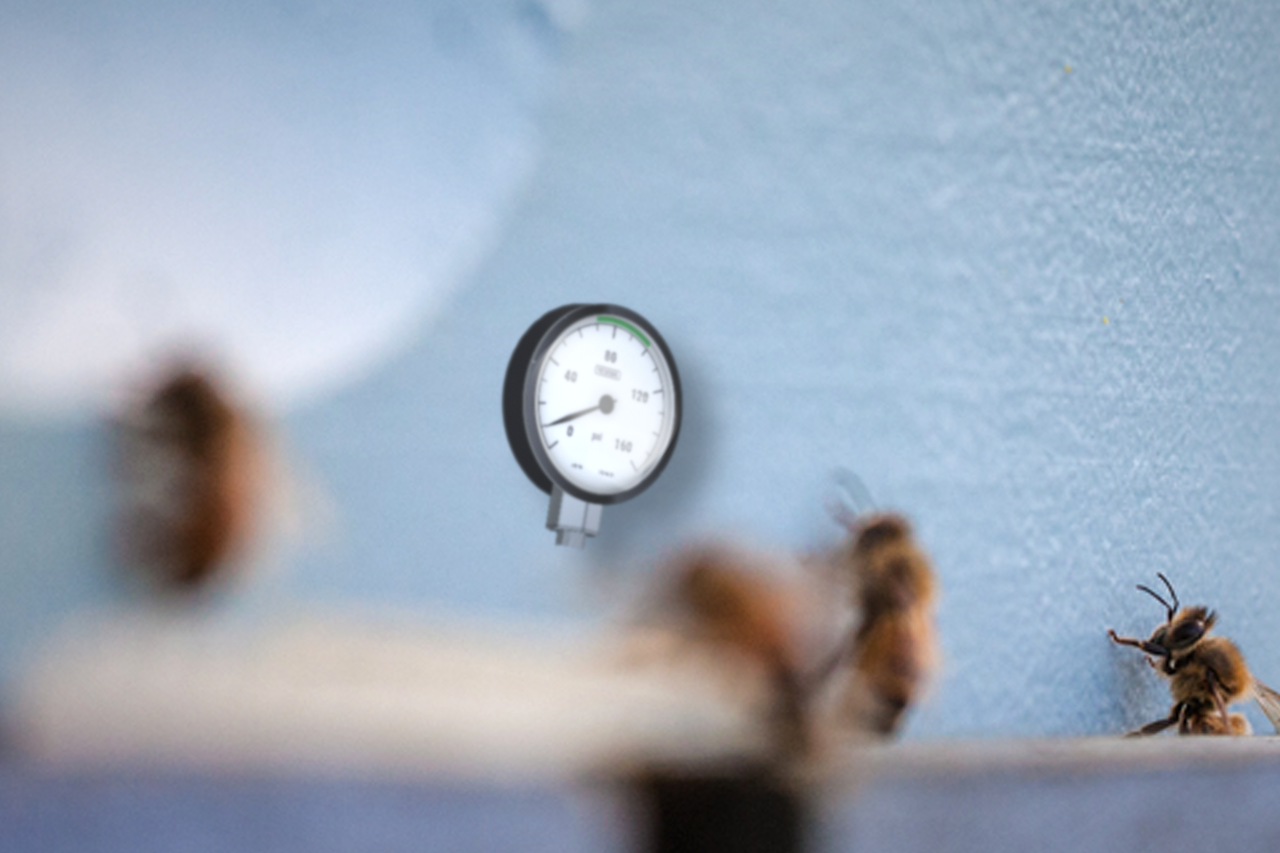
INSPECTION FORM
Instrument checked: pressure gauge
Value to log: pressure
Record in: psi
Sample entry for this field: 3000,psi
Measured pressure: 10,psi
